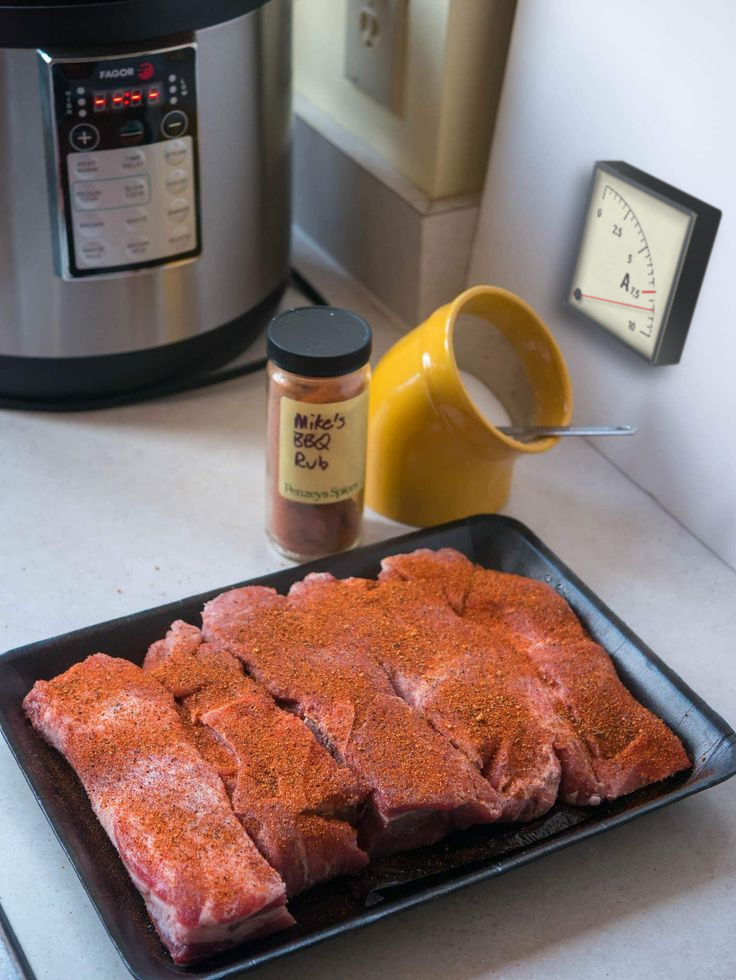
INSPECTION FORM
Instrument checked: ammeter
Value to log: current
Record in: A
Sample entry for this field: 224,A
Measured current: 8.5,A
